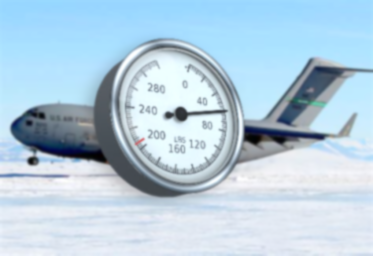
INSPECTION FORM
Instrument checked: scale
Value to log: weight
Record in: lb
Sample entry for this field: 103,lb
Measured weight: 60,lb
